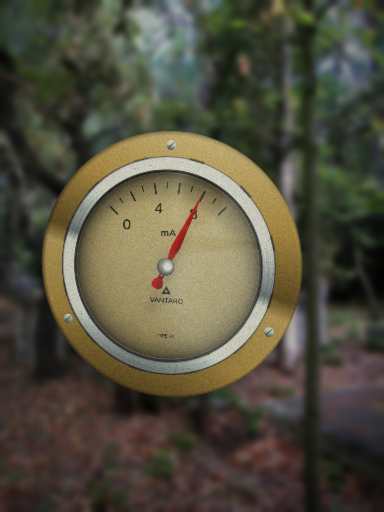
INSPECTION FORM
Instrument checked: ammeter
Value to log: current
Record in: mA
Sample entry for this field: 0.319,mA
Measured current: 8,mA
